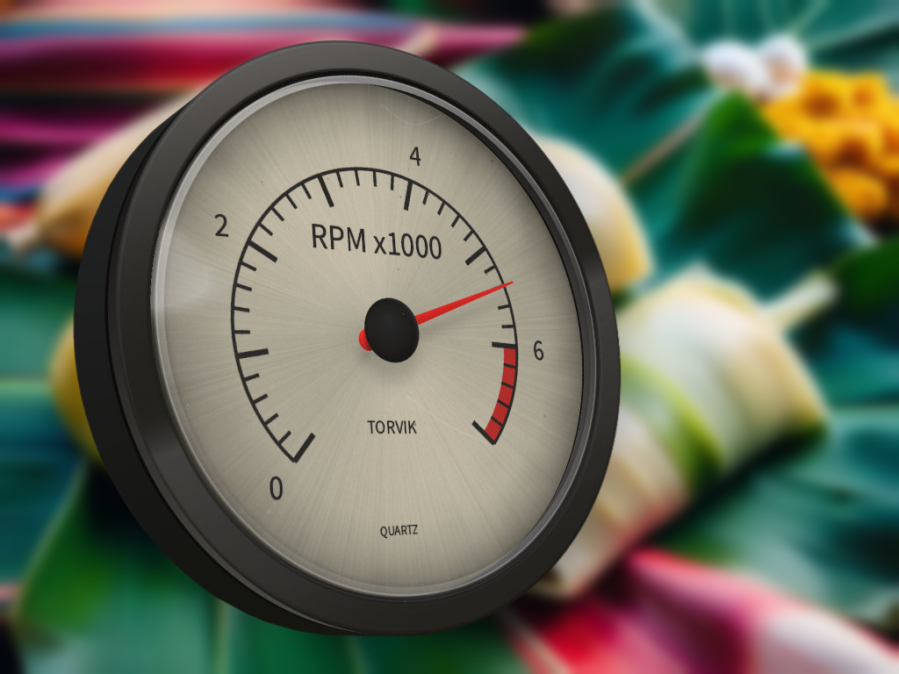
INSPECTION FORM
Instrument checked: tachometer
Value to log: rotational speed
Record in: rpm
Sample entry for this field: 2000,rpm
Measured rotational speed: 5400,rpm
